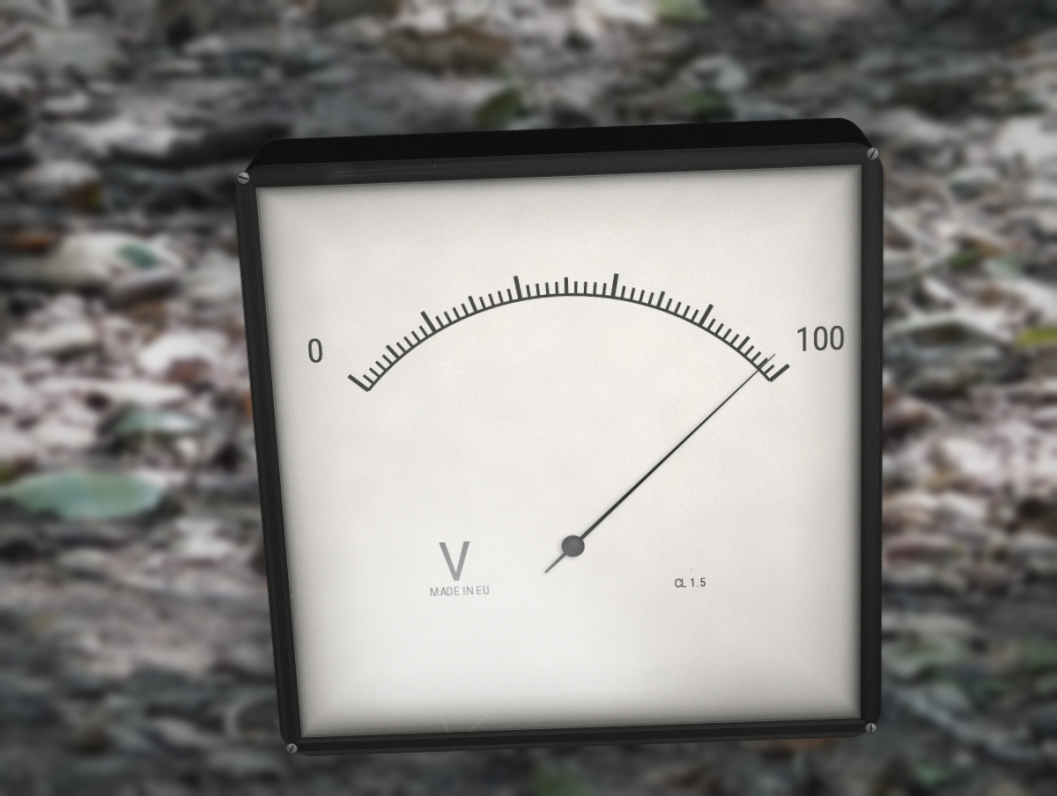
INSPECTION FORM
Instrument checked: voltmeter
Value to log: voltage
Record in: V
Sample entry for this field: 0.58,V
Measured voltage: 96,V
